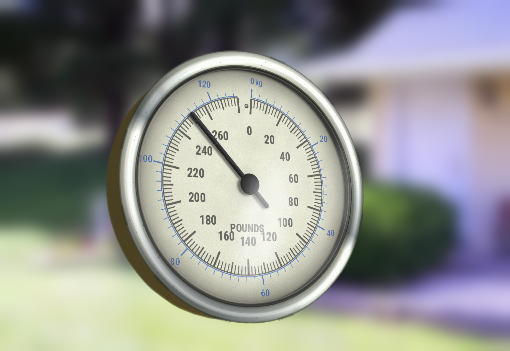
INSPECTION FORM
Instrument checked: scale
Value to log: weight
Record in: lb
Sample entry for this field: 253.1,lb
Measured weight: 250,lb
